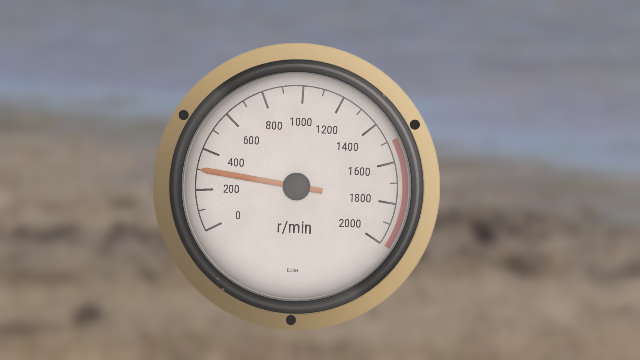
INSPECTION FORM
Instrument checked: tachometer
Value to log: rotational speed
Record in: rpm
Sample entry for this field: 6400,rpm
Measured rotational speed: 300,rpm
